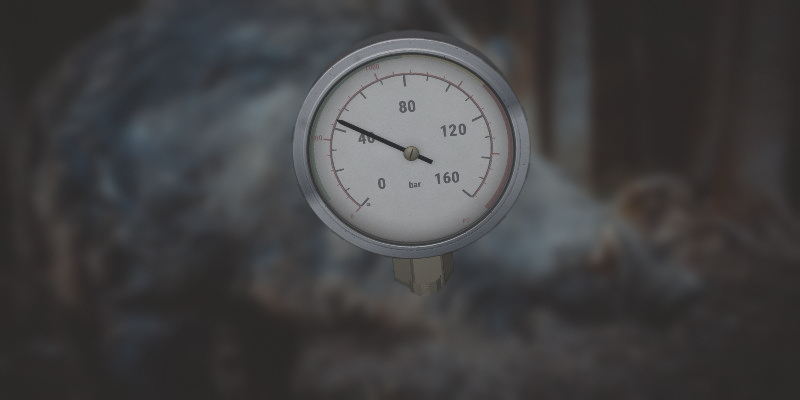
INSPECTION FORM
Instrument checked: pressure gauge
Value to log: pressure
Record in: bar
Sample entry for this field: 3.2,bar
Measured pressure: 45,bar
